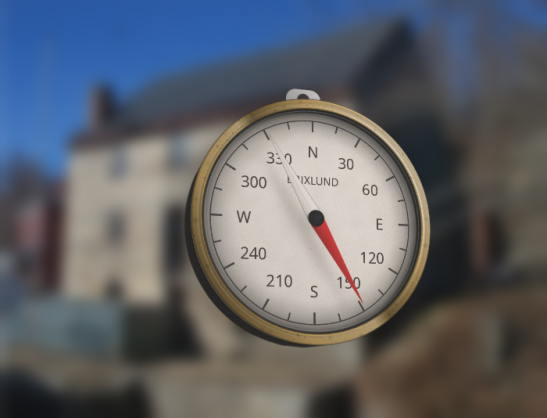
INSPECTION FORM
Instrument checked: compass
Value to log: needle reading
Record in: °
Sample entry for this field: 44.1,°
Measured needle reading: 150,°
